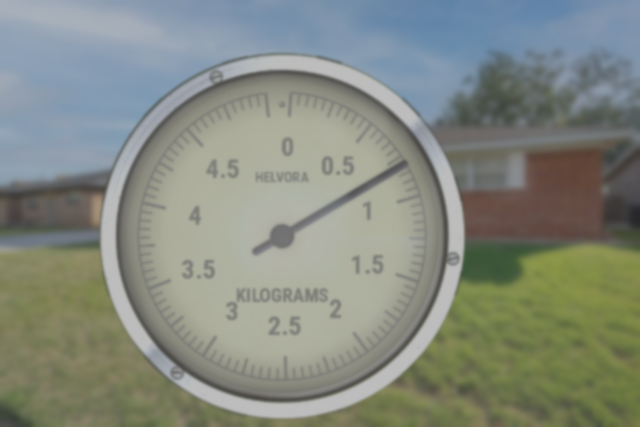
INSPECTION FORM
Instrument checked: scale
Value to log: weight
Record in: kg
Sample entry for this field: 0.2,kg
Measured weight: 0.8,kg
